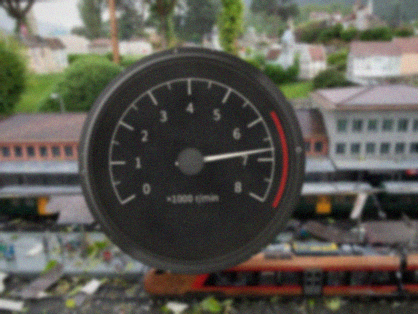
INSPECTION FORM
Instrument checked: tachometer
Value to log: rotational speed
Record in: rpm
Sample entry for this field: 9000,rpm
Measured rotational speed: 6750,rpm
